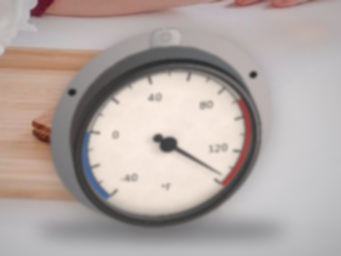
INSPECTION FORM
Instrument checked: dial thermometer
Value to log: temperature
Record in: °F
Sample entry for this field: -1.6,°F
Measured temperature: 135,°F
